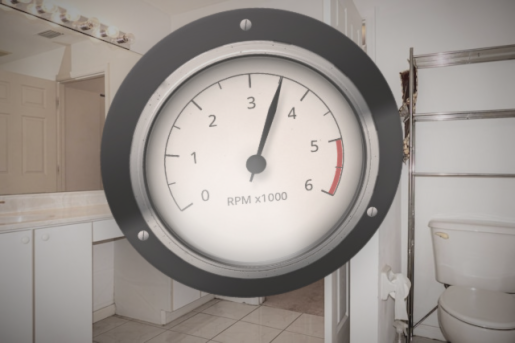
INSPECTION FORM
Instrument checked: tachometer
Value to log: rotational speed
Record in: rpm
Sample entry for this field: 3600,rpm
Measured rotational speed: 3500,rpm
